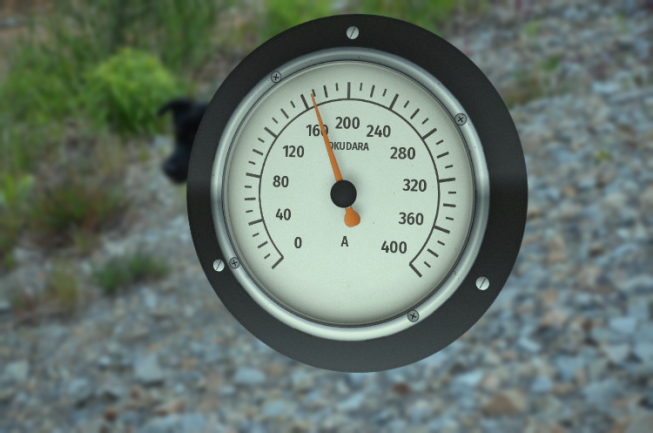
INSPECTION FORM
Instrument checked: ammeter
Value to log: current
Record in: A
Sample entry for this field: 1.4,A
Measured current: 170,A
